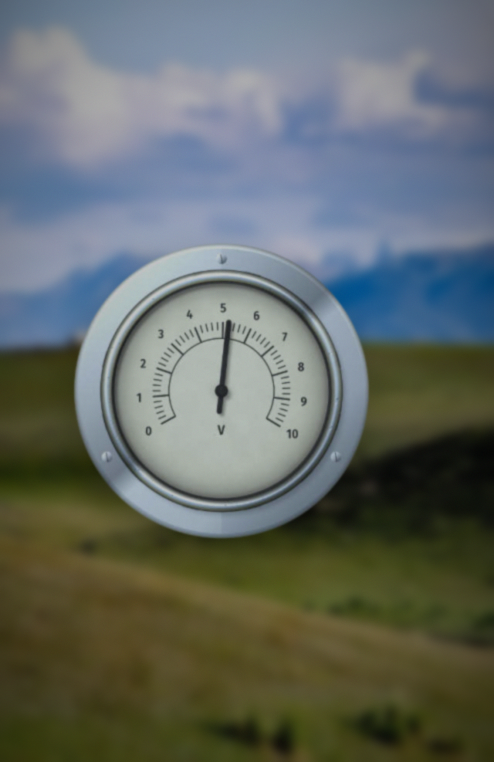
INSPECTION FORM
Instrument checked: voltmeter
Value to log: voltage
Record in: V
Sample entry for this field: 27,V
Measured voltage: 5.2,V
